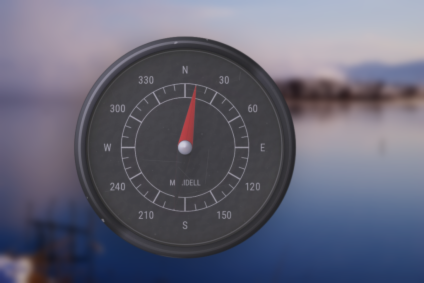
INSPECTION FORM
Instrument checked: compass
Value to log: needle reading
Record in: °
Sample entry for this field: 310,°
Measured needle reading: 10,°
